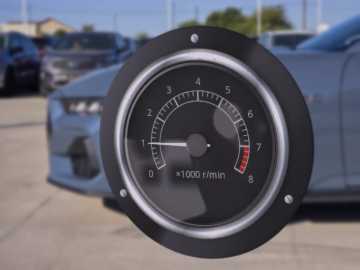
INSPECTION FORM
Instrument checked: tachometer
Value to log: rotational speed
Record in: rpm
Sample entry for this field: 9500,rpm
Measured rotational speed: 1000,rpm
